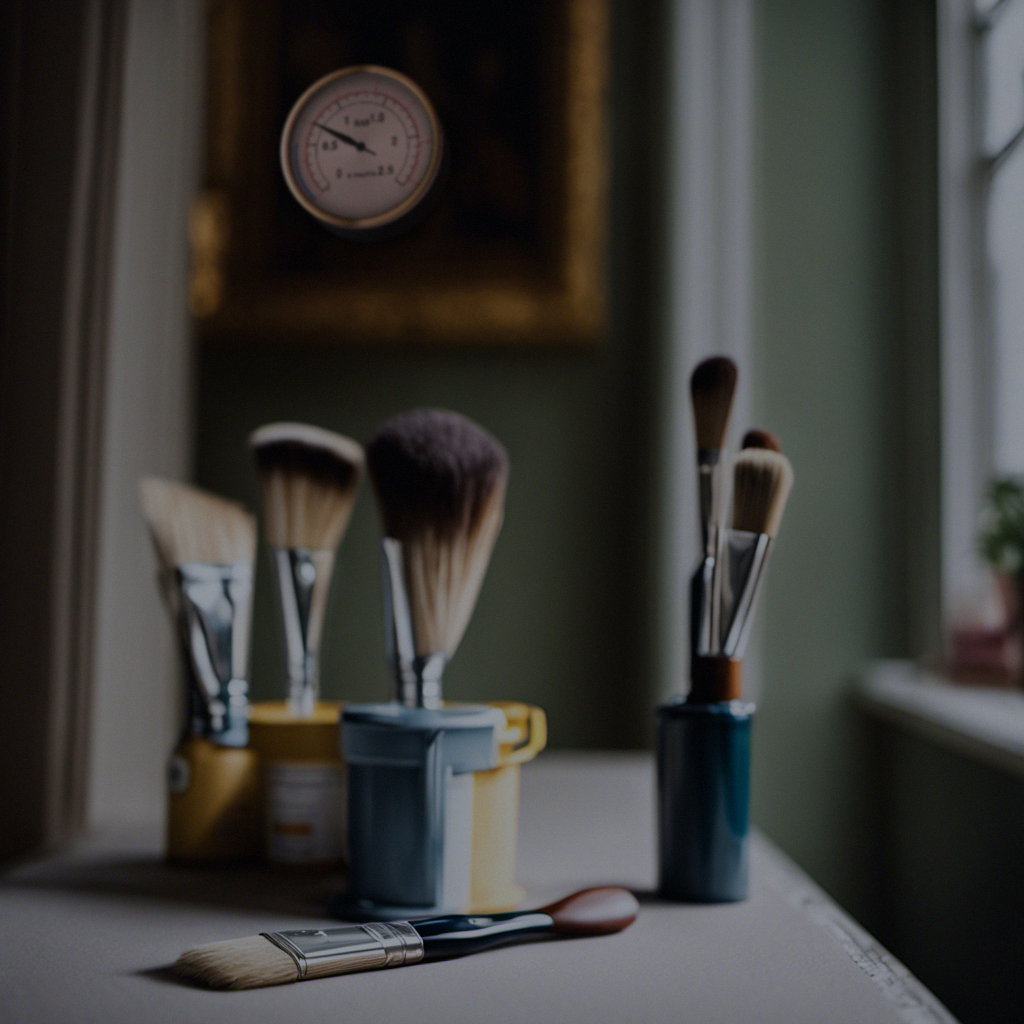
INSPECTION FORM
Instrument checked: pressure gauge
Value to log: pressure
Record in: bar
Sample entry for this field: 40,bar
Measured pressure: 0.7,bar
